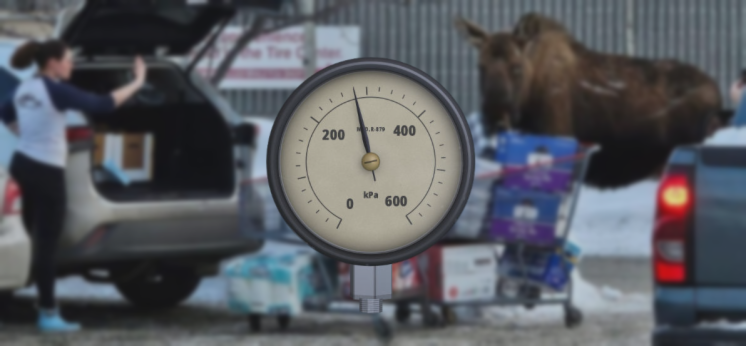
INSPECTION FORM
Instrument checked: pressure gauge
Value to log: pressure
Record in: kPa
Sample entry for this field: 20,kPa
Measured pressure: 280,kPa
